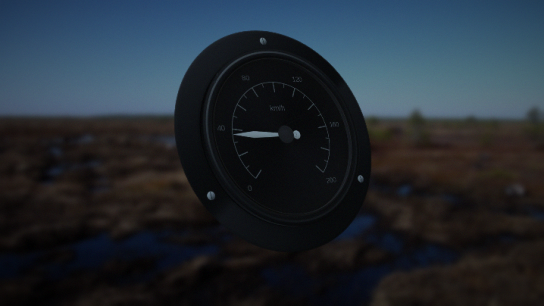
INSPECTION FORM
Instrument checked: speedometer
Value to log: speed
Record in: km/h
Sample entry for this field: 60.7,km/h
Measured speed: 35,km/h
